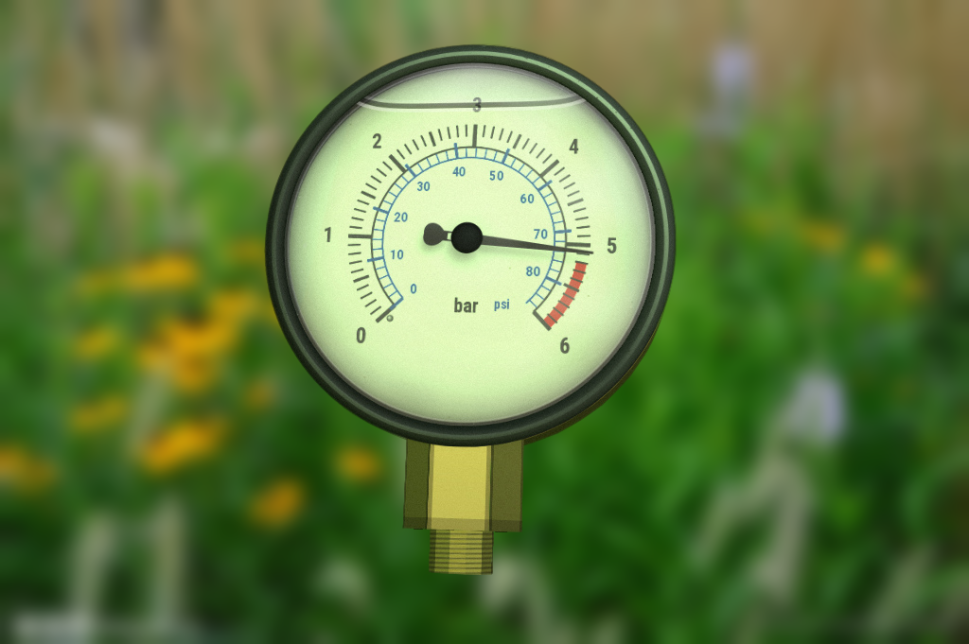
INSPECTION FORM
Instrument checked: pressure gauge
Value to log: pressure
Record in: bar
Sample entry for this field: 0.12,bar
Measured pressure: 5.1,bar
